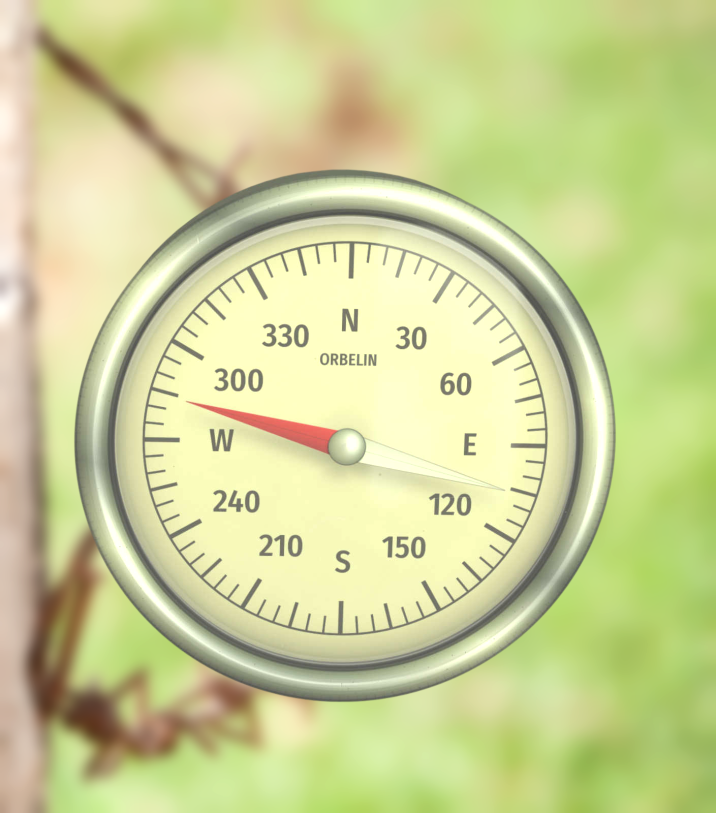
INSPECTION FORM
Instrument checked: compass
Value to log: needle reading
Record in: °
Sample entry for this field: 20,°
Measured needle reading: 285,°
